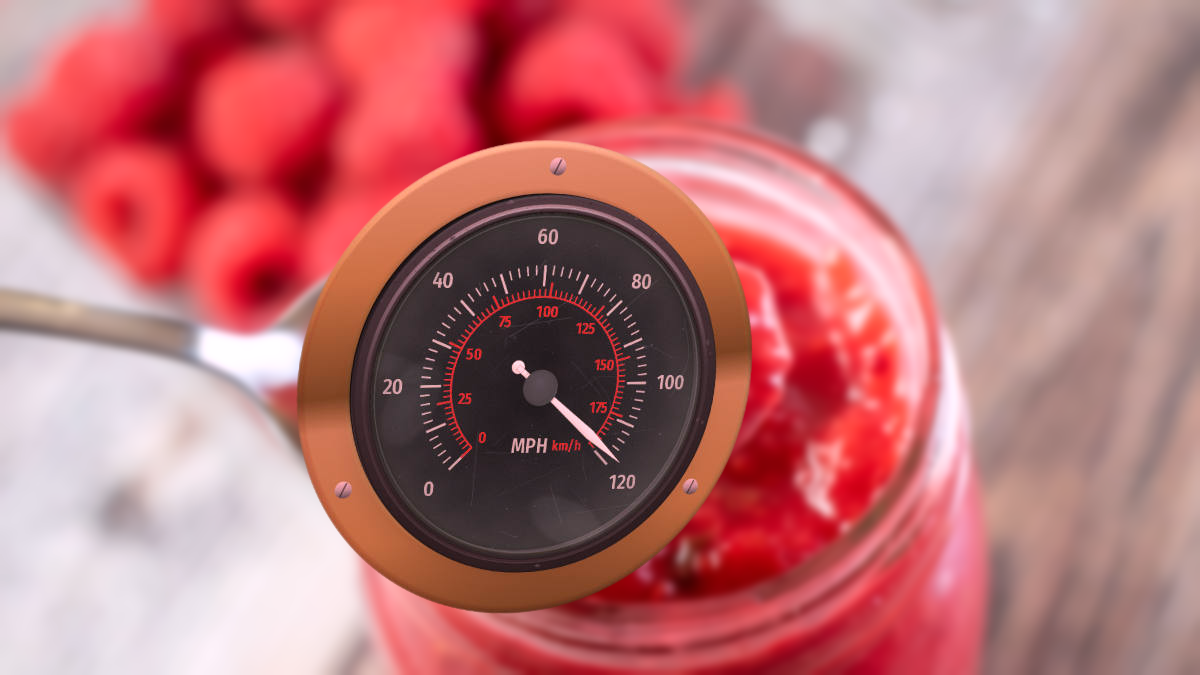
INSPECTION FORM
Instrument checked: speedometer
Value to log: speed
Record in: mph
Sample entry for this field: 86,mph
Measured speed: 118,mph
